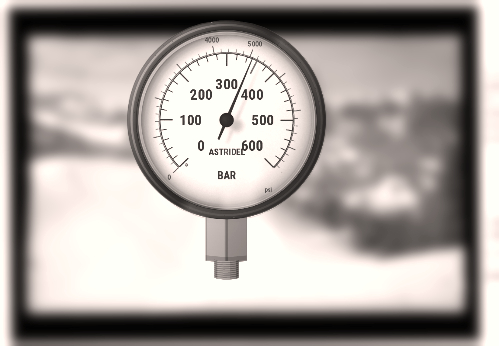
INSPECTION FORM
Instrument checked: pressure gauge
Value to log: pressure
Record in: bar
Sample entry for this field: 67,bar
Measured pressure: 350,bar
